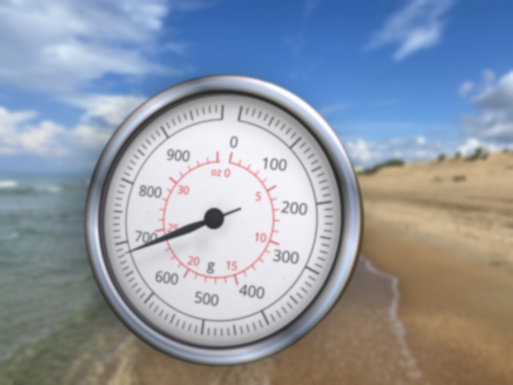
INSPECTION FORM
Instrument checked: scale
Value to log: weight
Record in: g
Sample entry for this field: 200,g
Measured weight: 680,g
